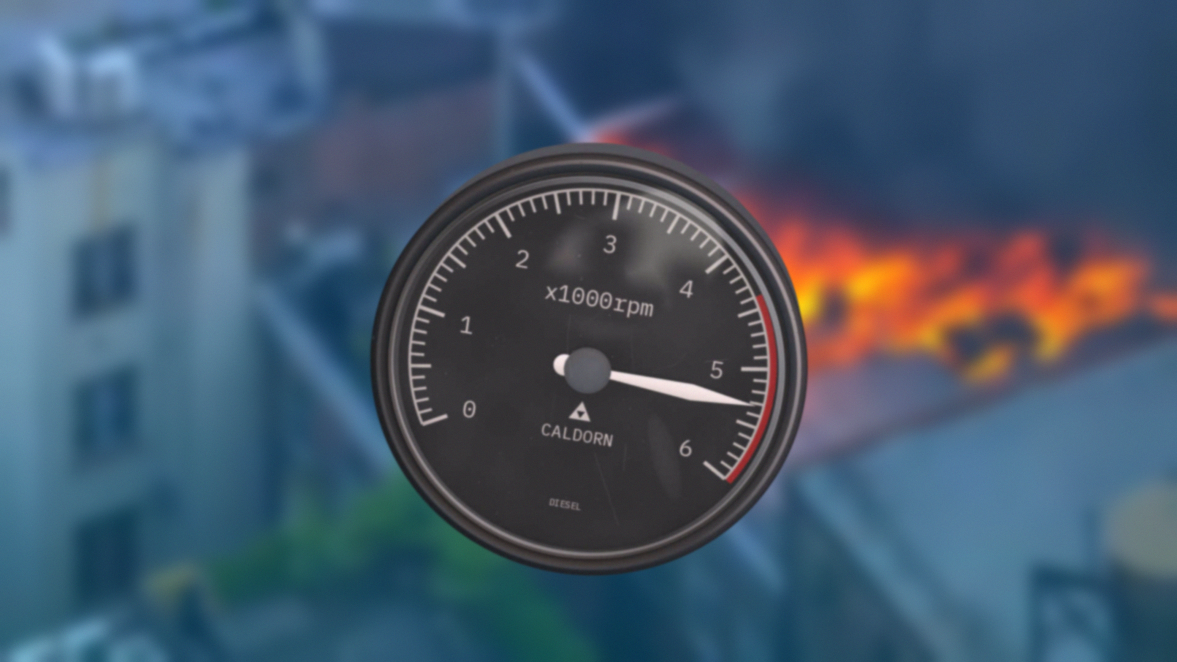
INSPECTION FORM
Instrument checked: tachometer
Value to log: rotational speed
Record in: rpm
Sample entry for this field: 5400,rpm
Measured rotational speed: 5300,rpm
